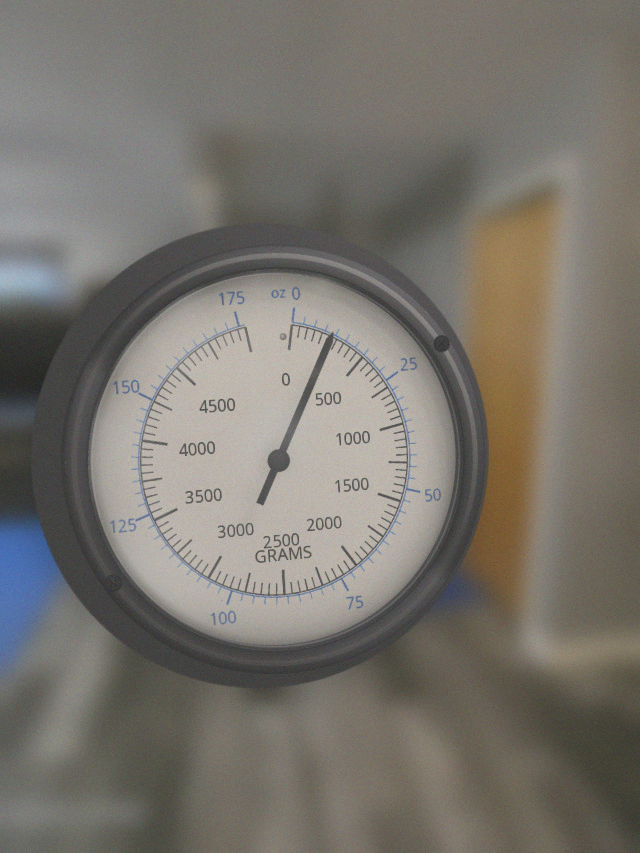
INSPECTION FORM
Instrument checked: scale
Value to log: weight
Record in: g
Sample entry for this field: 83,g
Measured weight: 250,g
